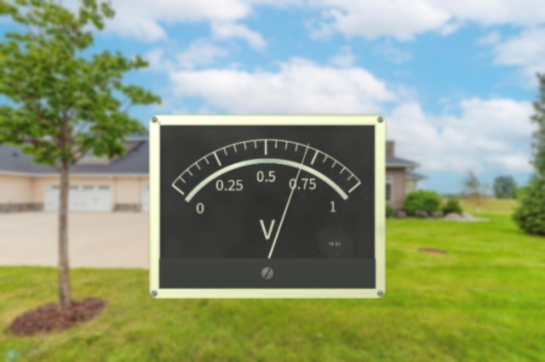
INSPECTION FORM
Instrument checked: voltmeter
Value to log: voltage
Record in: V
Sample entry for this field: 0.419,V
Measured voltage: 0.7,V
